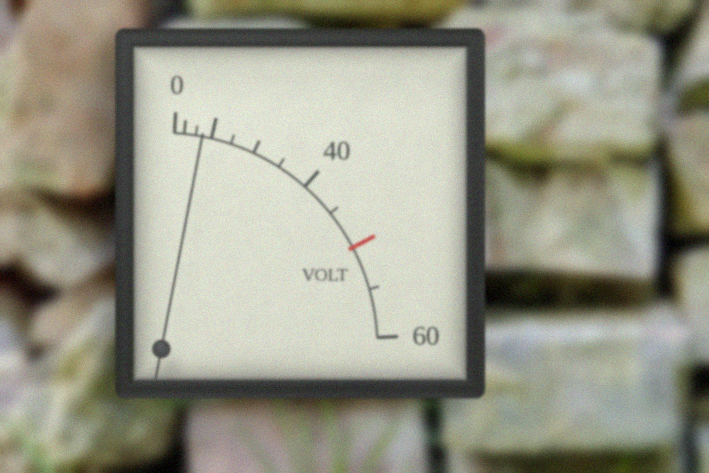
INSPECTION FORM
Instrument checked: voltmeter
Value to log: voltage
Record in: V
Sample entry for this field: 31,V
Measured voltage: 17.5,V
